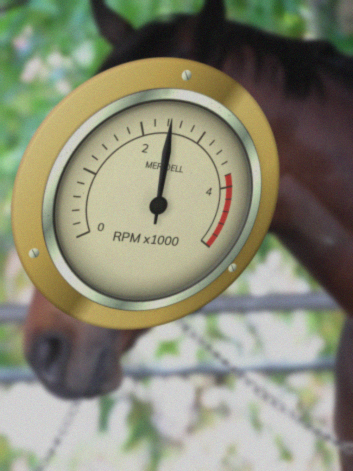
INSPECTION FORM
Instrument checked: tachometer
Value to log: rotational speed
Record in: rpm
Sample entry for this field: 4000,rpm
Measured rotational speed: 2400,rpm
